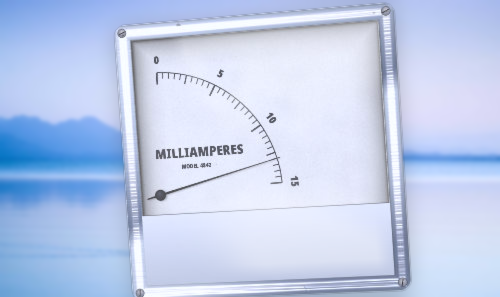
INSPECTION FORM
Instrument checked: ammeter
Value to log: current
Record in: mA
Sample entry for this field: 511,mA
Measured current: 13,mA
